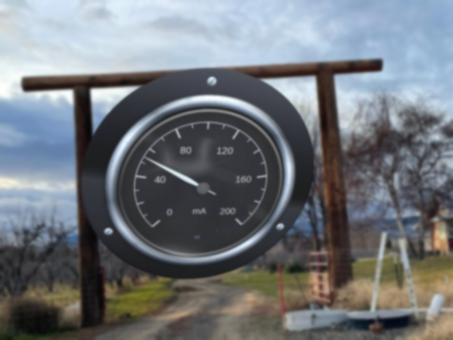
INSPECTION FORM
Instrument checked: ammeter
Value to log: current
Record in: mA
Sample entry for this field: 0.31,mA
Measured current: 55,mA
